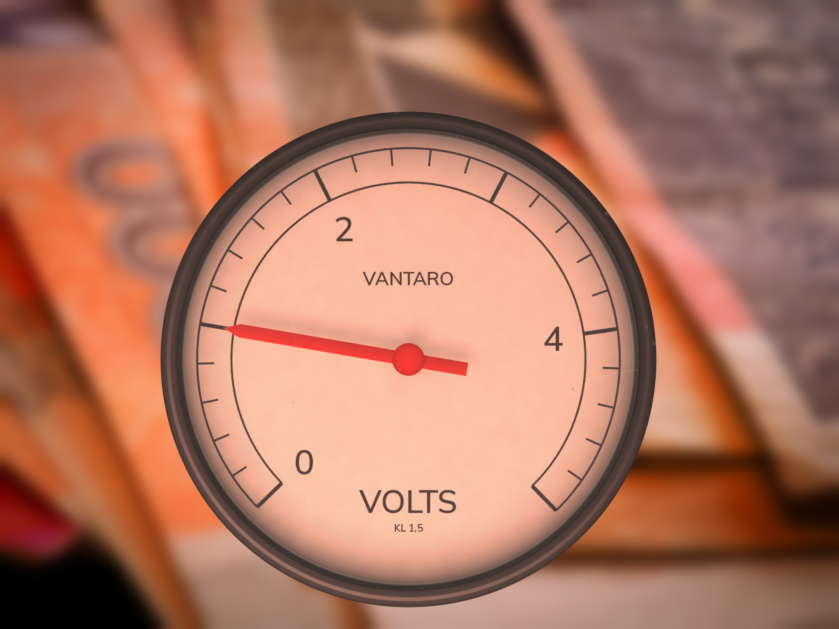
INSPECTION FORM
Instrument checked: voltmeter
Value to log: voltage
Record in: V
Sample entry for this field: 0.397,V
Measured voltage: 1,V
